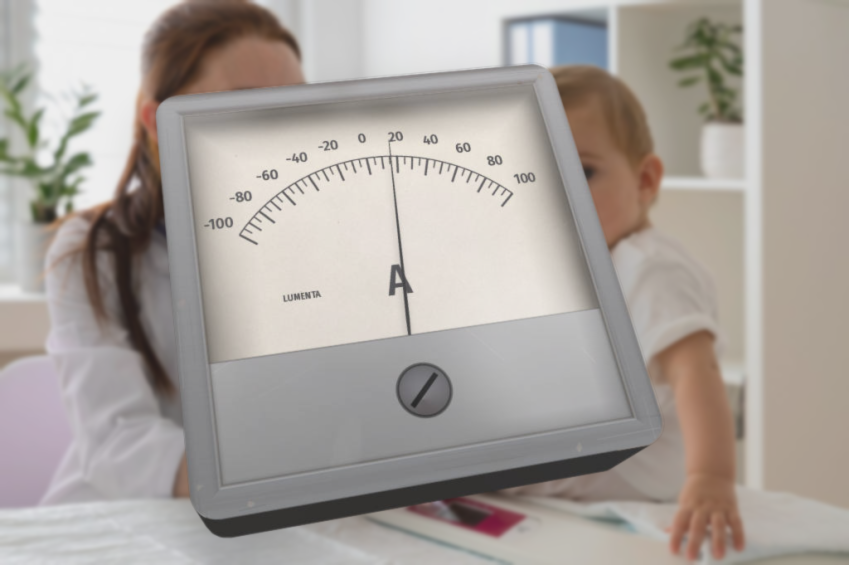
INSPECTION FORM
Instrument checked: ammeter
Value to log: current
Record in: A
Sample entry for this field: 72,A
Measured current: 15,A
